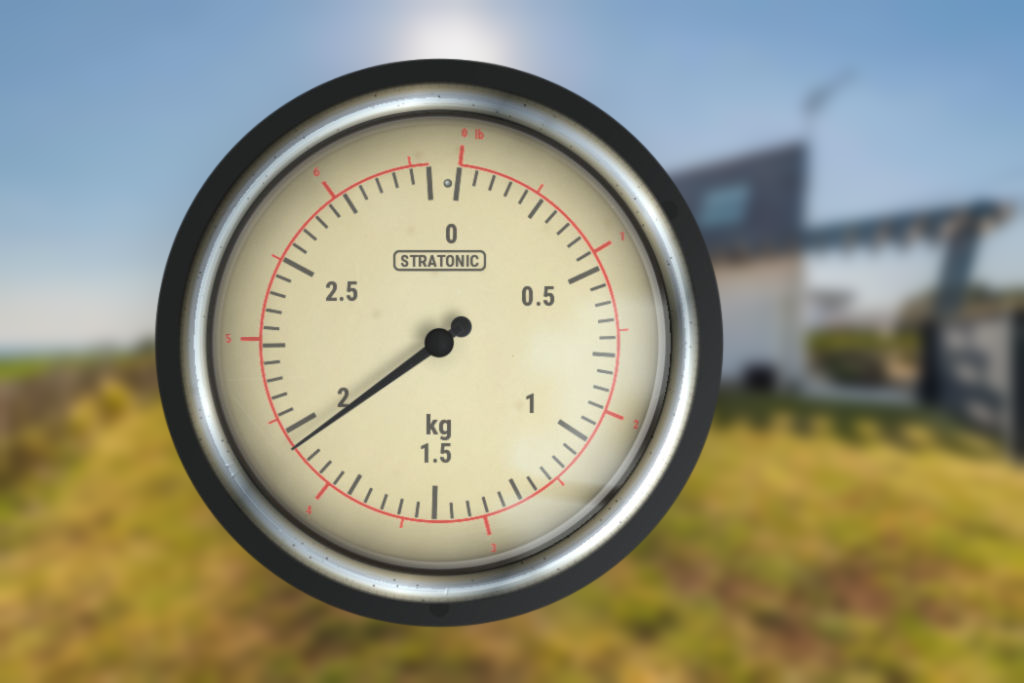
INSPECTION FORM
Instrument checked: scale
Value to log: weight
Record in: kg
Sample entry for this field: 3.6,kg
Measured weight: 1.95,kg
